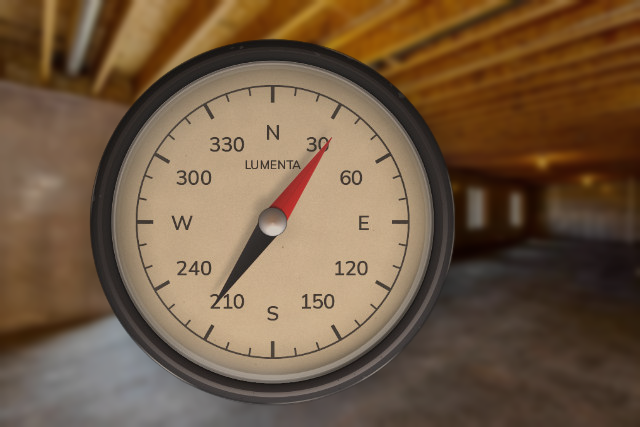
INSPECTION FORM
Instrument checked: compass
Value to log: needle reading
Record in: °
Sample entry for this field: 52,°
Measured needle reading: 35,°
